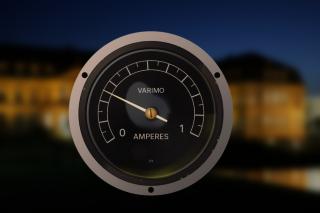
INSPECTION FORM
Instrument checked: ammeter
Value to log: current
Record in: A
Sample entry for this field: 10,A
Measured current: 0.25,A
